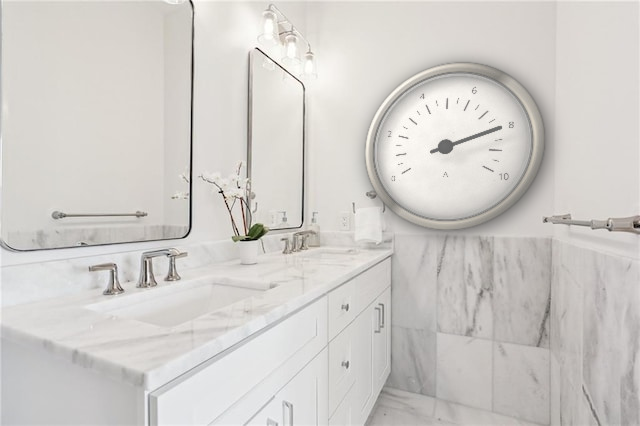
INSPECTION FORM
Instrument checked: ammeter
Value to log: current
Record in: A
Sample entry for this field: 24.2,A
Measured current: 8,A
